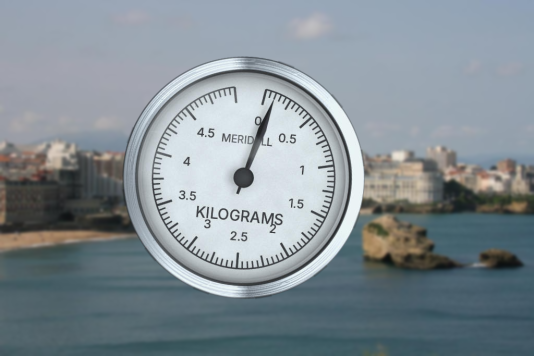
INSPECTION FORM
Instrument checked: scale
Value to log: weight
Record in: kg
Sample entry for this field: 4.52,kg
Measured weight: 0.1,kg
